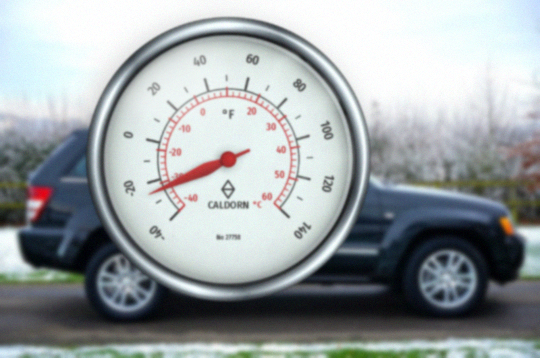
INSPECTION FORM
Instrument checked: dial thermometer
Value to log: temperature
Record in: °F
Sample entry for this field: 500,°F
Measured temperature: -25,°F
